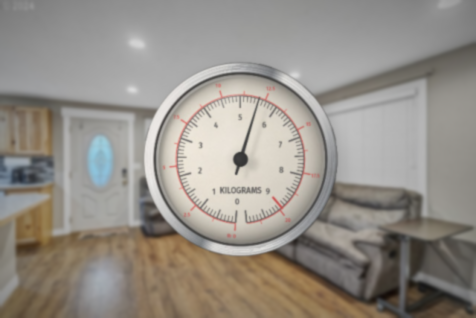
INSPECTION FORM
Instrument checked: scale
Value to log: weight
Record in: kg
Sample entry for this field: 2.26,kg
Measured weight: 5.5,kg
